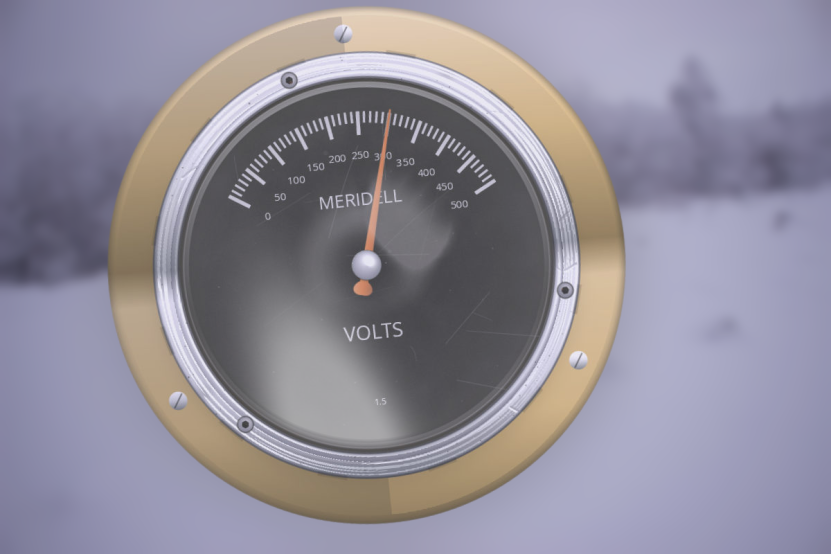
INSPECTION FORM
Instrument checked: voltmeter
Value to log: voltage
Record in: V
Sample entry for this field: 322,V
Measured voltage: 300,V
